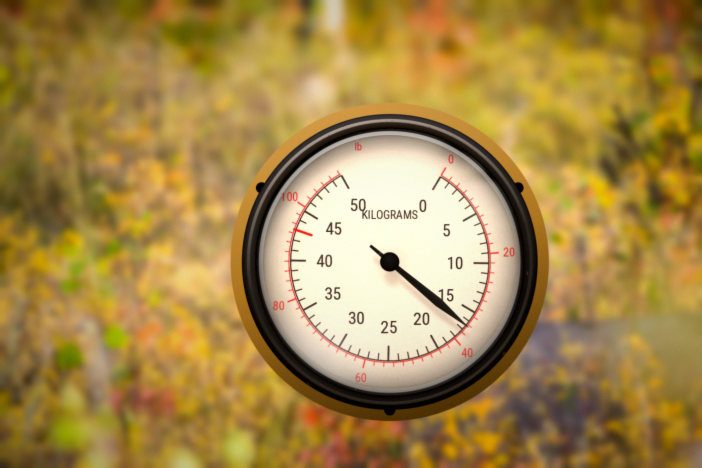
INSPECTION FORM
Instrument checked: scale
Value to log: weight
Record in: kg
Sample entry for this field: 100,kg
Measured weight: 16.5,kg
